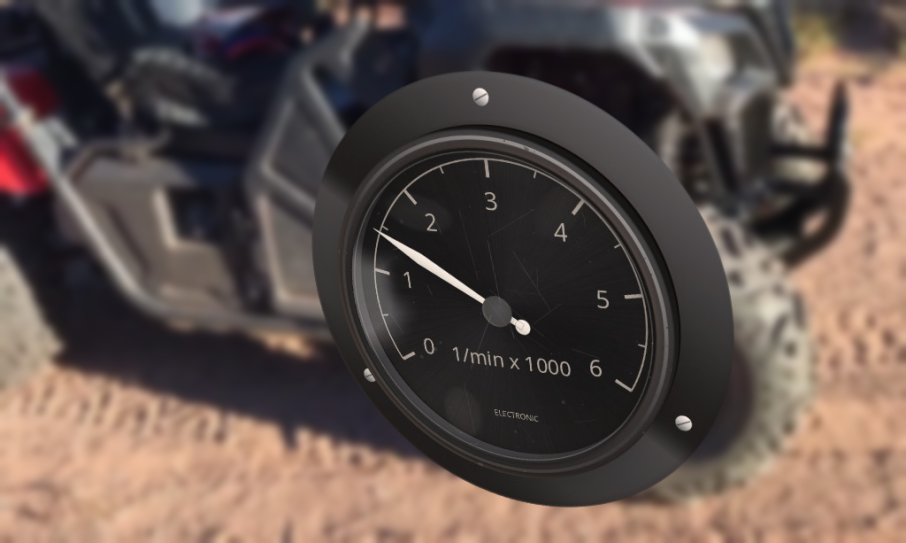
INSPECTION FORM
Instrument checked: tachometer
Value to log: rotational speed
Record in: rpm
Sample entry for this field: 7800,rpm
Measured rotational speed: 1500,rpm
